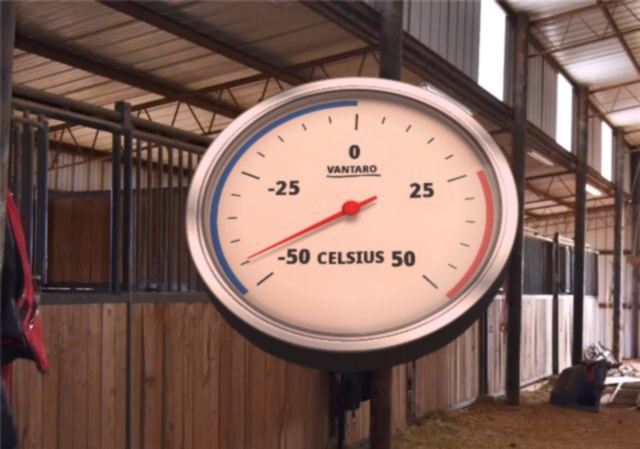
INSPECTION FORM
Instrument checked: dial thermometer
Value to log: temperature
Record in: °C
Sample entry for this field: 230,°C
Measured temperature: -45,°C
